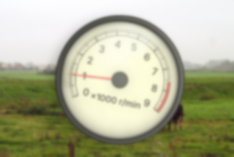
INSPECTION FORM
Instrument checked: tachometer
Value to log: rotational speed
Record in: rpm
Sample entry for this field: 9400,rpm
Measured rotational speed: 1000,rpm
